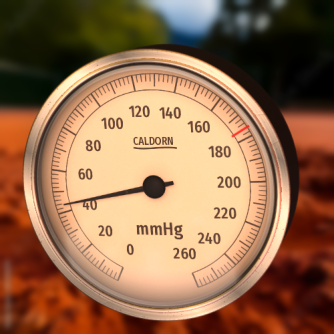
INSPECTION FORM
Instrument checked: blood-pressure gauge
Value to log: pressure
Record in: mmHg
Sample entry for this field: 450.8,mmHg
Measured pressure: 44,mmHg
